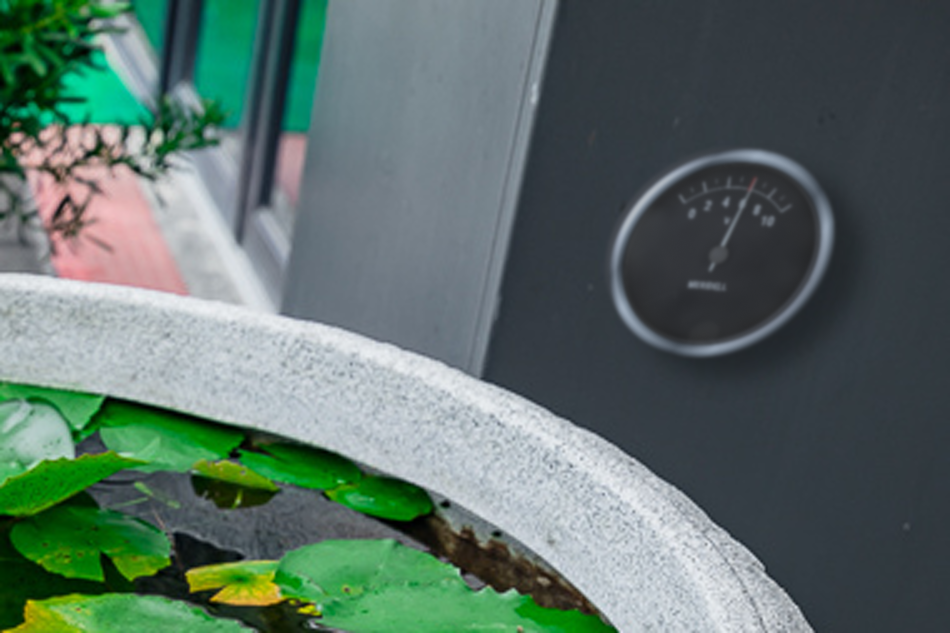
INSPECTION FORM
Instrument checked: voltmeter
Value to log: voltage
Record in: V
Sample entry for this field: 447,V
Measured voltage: 6,V
